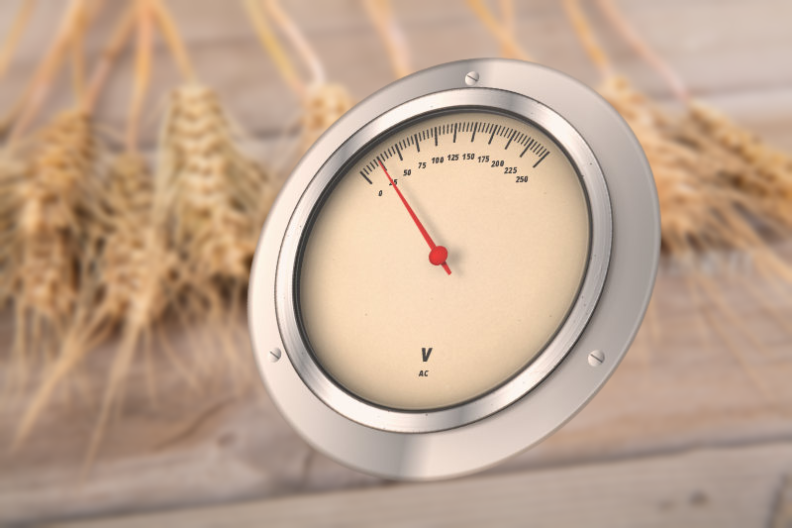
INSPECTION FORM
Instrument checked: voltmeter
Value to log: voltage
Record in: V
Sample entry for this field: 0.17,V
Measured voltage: 25,V
